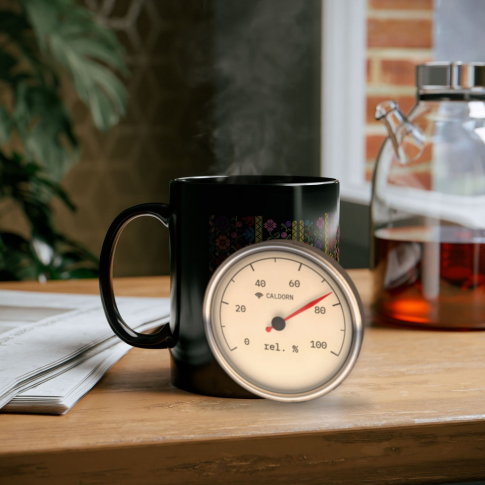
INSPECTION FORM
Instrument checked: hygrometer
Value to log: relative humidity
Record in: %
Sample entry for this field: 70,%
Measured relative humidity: 75,%
